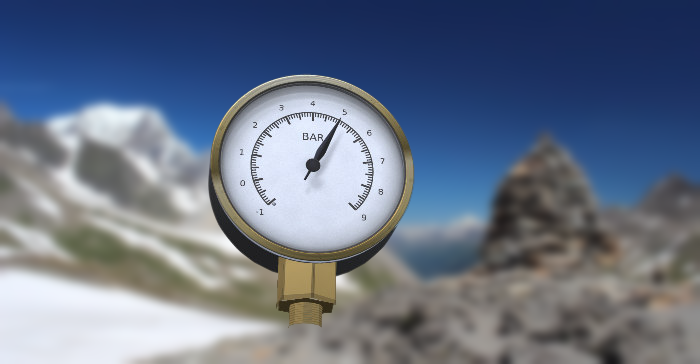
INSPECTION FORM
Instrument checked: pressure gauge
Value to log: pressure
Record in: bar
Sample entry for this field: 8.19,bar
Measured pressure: 5,bar
